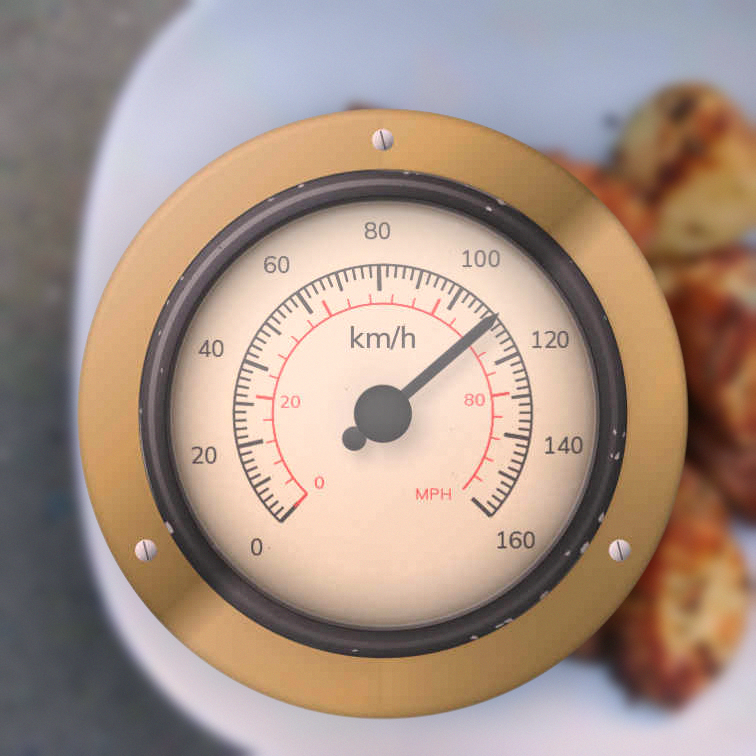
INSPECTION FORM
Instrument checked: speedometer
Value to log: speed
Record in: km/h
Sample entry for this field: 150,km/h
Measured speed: 110,km/h
